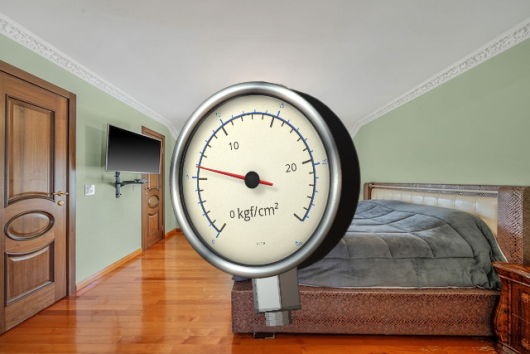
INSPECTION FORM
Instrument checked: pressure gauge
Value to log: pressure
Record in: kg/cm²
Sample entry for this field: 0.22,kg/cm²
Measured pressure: 6,kg/cm²
